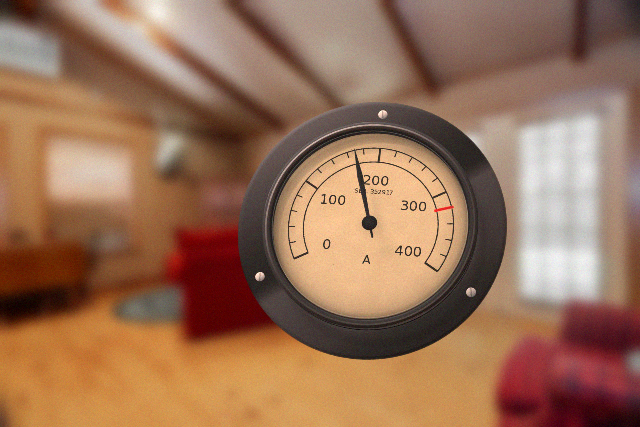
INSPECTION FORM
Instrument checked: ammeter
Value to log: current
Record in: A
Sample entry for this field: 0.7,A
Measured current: 170,A
